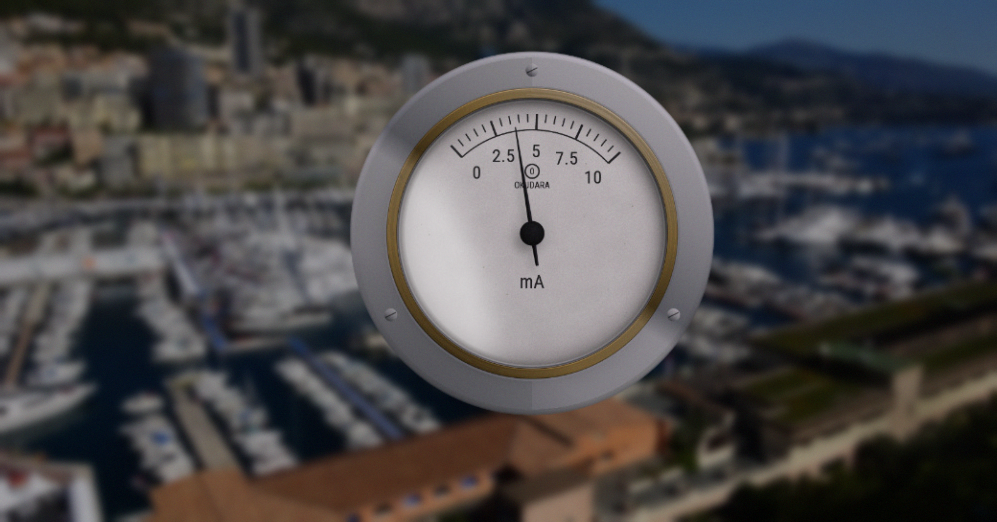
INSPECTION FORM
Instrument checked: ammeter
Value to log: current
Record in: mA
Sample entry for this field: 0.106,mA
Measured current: 3.75,mA
